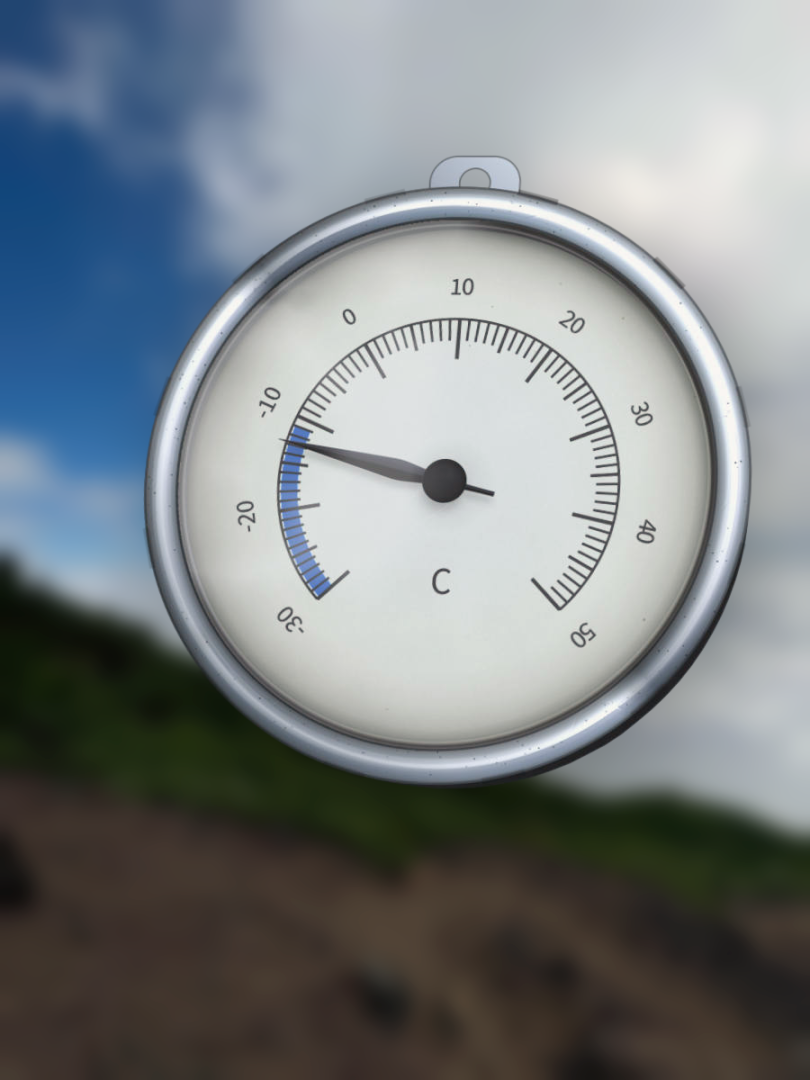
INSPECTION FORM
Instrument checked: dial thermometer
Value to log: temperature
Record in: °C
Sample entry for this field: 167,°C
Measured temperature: -13,°C
